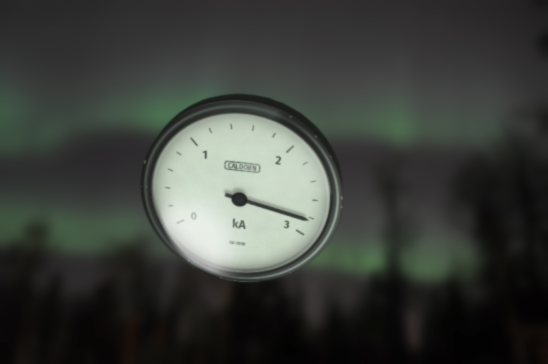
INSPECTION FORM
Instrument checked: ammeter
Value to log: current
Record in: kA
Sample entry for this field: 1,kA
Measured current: 2.8,kA
